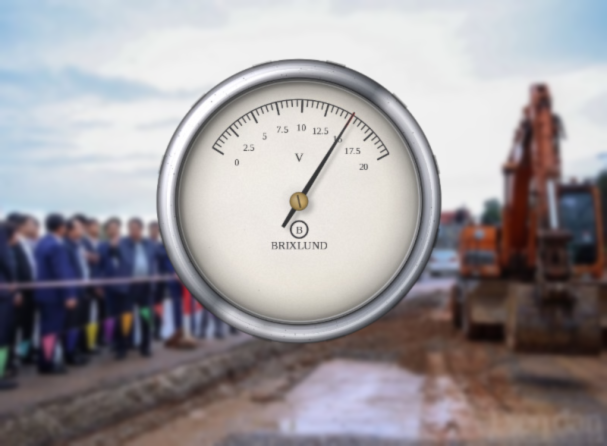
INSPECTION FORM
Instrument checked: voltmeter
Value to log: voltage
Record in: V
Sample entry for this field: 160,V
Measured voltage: 15,V
